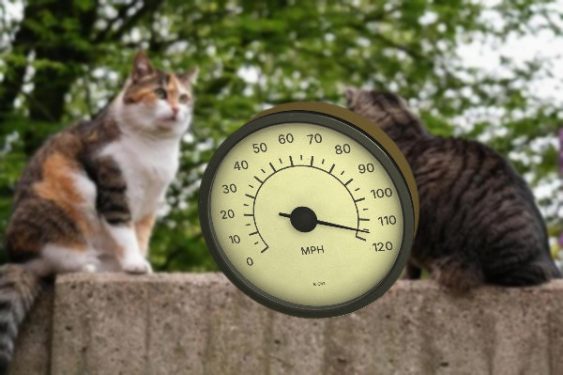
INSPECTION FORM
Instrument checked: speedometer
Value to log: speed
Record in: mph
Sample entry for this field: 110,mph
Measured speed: 115,mph
